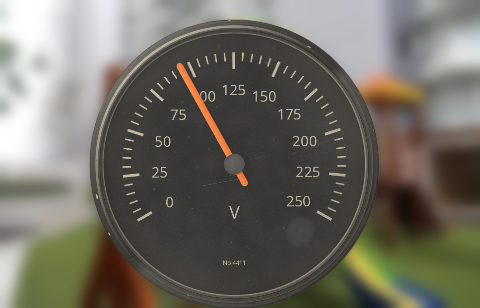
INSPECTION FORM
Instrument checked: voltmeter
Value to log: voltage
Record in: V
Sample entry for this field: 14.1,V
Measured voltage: 95,V
